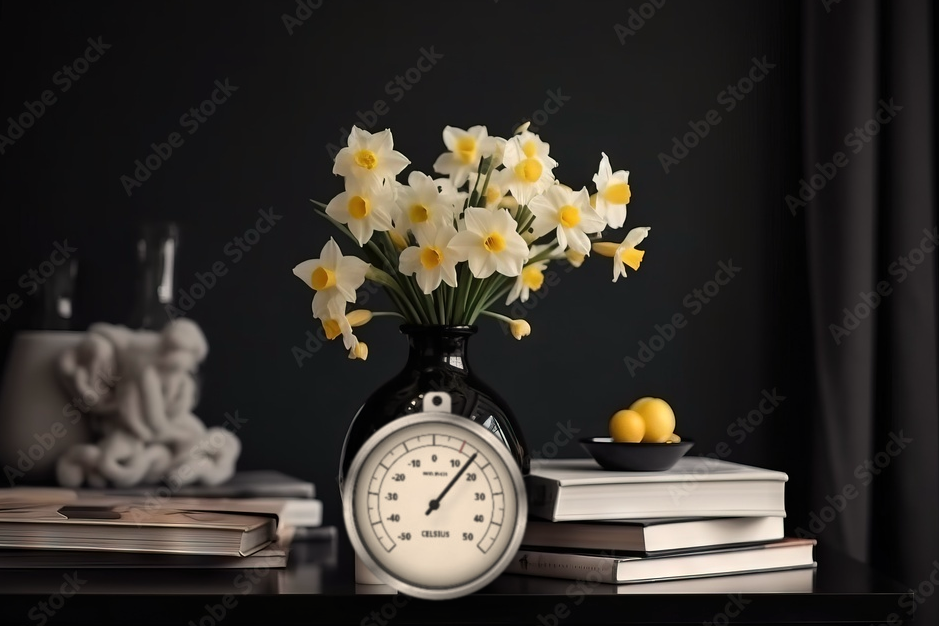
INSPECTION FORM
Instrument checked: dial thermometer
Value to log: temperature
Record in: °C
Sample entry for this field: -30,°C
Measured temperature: 15,°C
